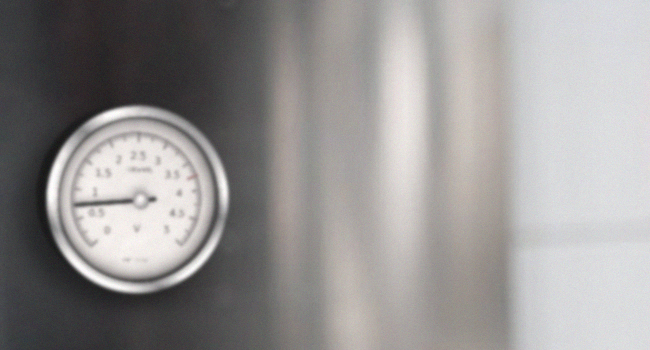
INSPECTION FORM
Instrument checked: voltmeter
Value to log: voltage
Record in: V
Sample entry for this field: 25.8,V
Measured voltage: 0.75,V
